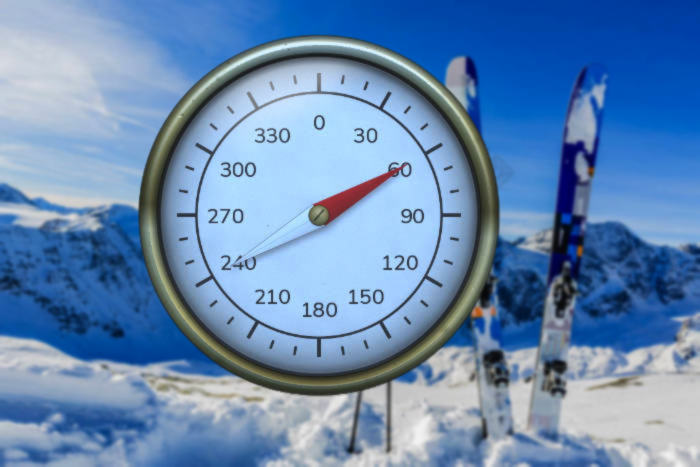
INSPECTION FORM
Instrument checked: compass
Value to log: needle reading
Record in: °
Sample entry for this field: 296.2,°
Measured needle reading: 60,°
